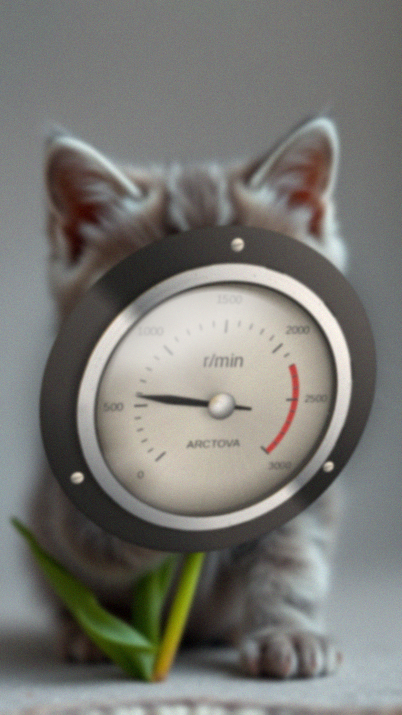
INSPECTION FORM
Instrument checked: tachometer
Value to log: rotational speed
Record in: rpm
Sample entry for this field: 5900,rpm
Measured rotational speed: 600,rpm
